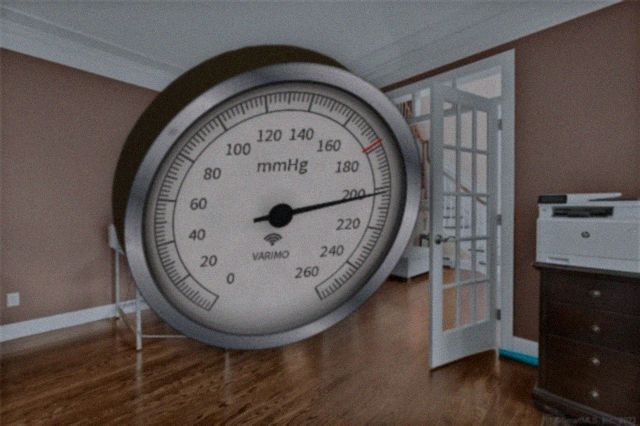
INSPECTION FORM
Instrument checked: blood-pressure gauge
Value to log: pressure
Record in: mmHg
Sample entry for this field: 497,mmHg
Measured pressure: 200,mmHg
